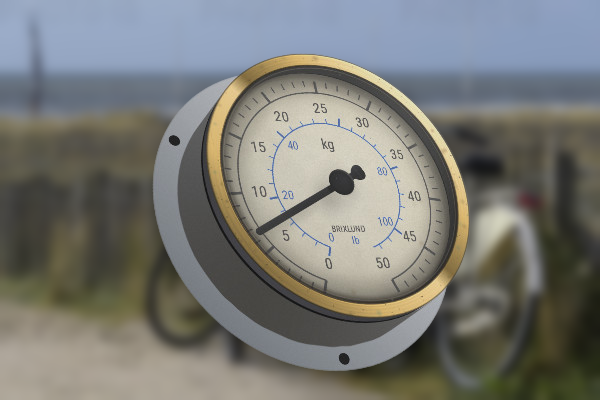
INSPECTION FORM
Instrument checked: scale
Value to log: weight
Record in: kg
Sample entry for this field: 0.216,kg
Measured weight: 6.5,kg
